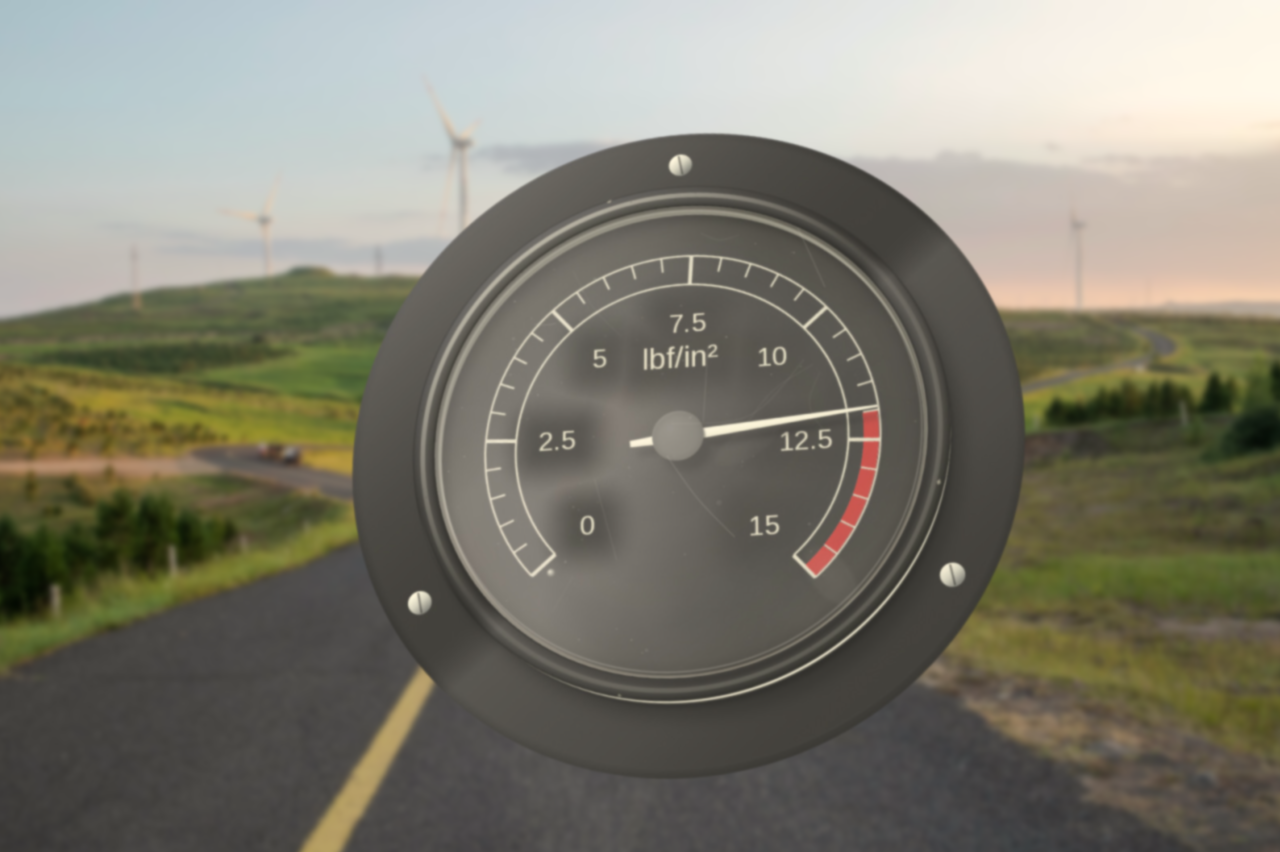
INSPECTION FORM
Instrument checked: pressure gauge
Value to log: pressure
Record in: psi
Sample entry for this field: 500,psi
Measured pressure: 12,psi
